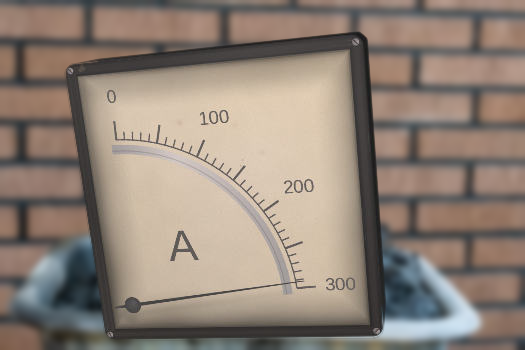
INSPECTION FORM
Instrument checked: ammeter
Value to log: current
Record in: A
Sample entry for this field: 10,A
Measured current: 290,A
